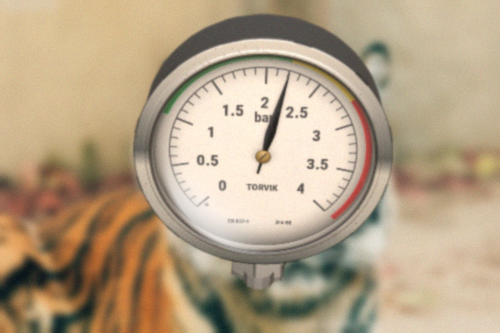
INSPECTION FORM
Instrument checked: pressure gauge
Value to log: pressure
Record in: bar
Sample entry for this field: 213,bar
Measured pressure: 2.2,bar
